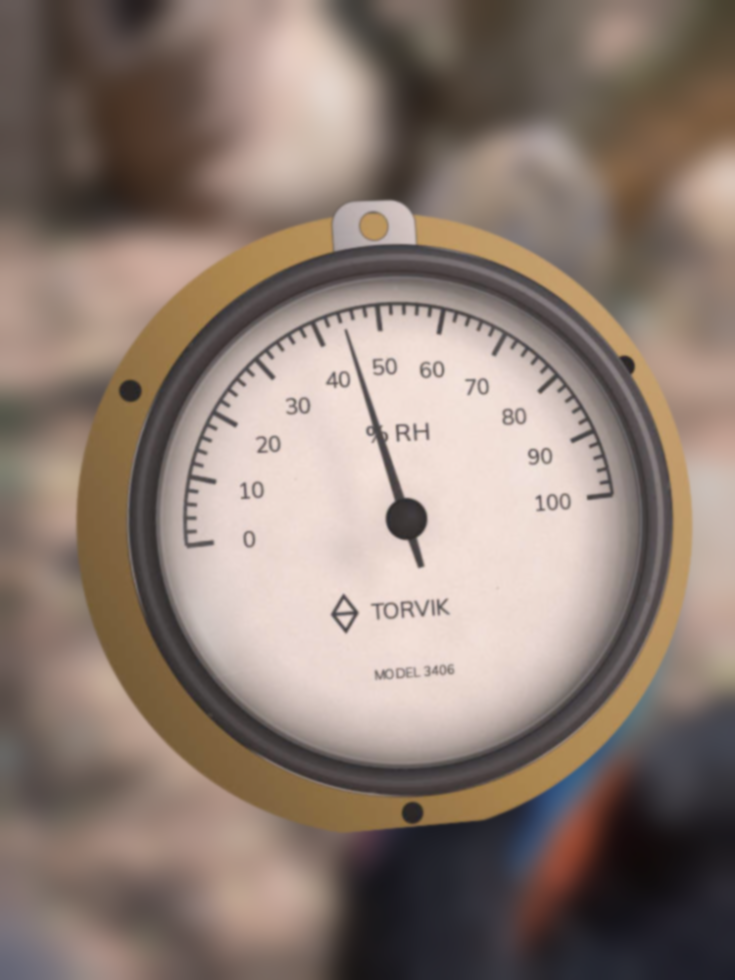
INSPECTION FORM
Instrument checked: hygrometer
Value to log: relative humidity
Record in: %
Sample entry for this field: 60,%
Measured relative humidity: 44,%
